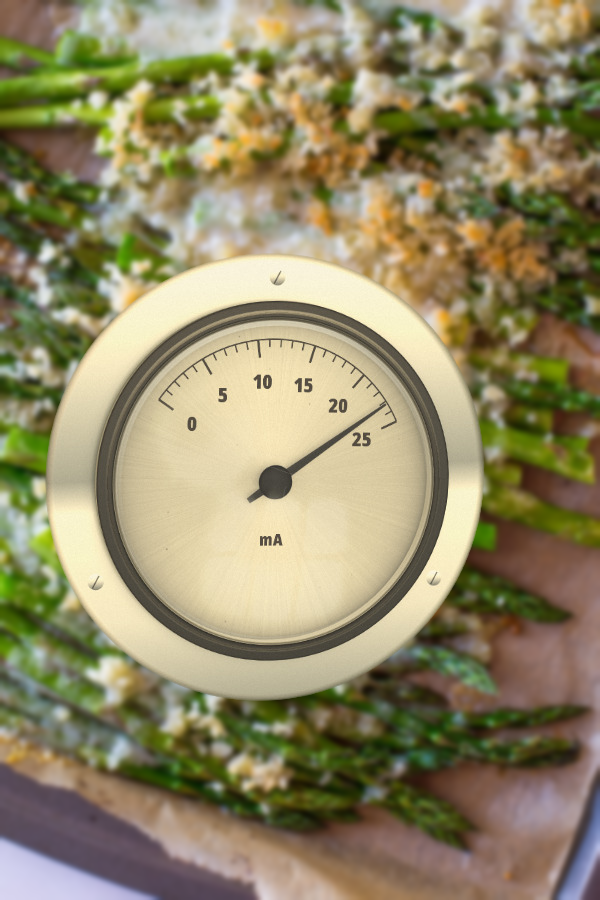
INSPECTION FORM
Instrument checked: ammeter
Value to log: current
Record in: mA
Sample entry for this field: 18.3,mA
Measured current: 23,mA
